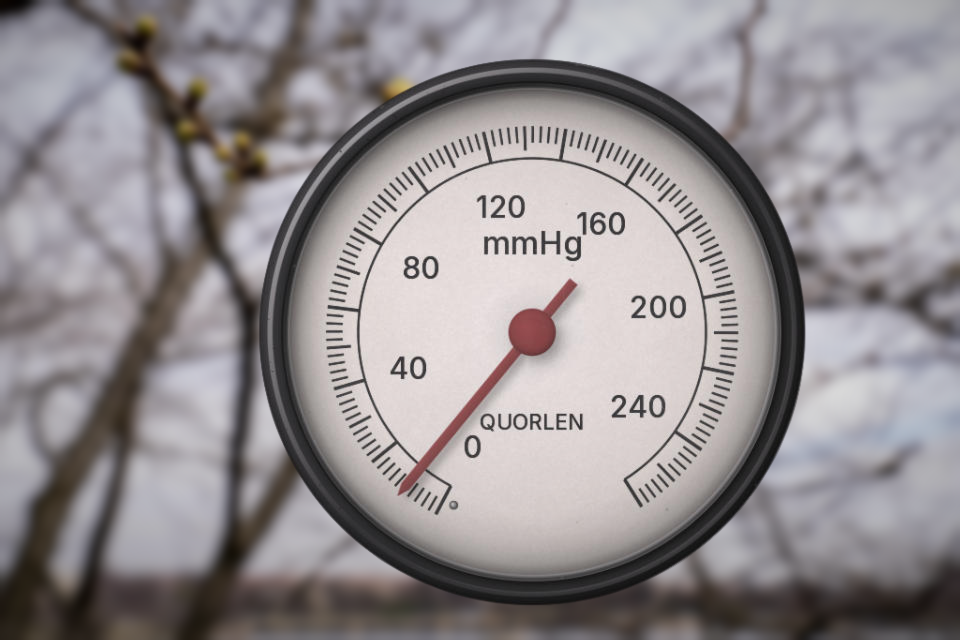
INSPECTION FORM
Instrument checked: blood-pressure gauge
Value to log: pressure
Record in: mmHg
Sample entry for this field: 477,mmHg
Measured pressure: 10,mmHg
